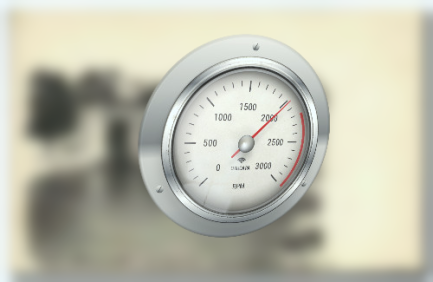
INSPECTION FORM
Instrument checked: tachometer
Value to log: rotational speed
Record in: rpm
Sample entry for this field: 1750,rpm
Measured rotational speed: 2000,rpm
